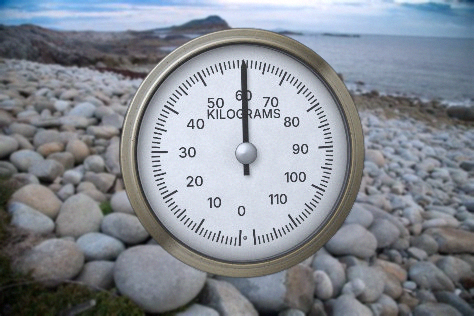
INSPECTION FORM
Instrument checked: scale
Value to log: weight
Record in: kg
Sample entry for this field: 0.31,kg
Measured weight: 60,kg
